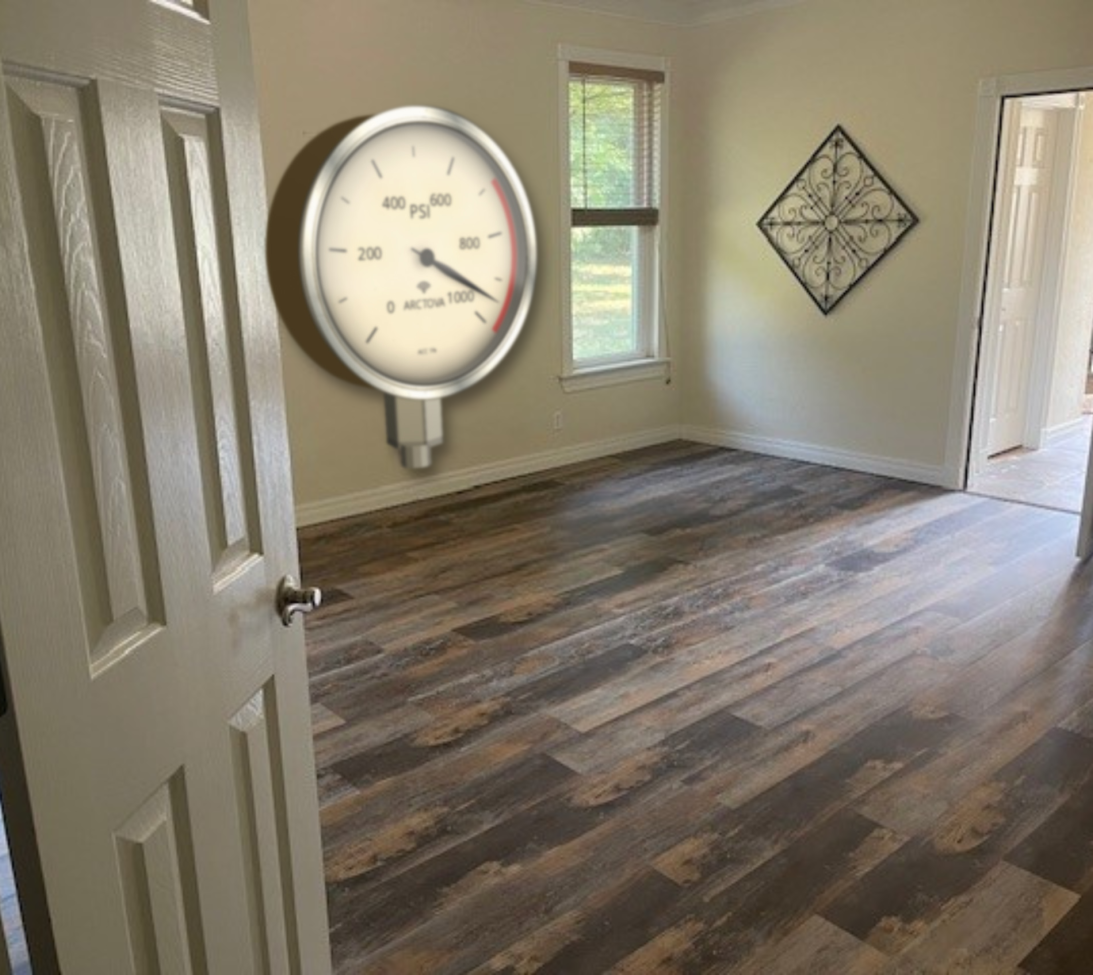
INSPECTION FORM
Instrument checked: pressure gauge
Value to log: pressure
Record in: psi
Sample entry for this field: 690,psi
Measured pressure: 950,psi
